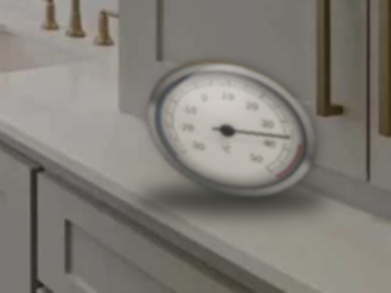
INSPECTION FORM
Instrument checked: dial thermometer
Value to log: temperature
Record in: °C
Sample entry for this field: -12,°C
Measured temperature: 35,°C
